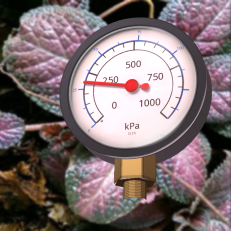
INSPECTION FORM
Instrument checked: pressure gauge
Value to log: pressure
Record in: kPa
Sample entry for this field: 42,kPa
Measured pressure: 200,kPa
